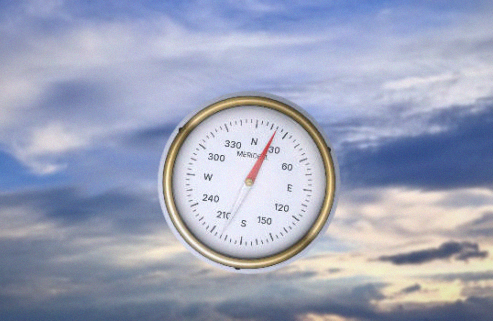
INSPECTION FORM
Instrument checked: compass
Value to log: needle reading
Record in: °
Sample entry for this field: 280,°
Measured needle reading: 20,°
